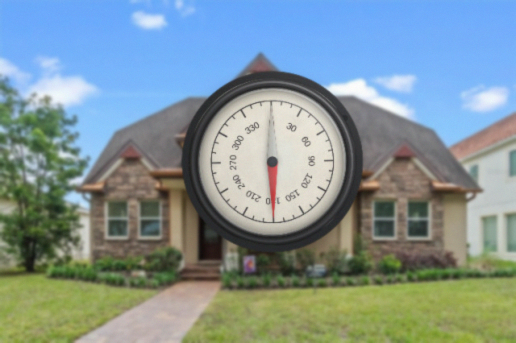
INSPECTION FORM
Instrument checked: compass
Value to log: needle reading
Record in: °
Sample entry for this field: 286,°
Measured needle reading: 180,°
